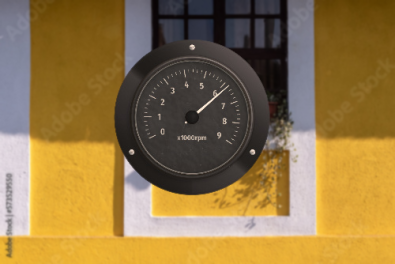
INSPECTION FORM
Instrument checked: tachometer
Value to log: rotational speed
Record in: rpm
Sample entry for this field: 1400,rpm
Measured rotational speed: 6200,rpm
